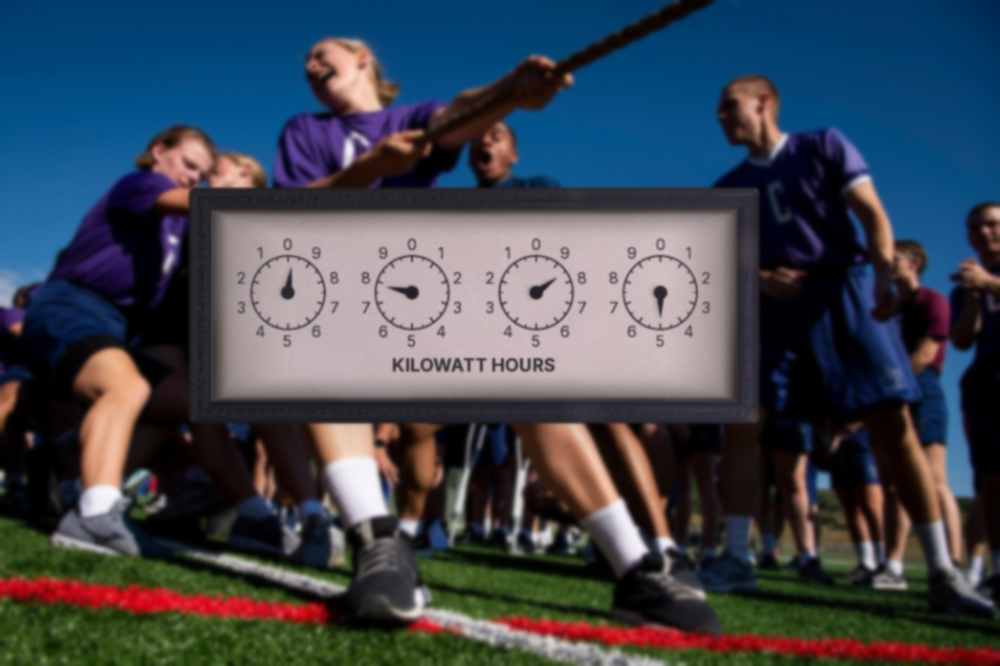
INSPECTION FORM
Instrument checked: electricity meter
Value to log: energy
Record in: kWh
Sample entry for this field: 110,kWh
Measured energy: 9785,kWh
